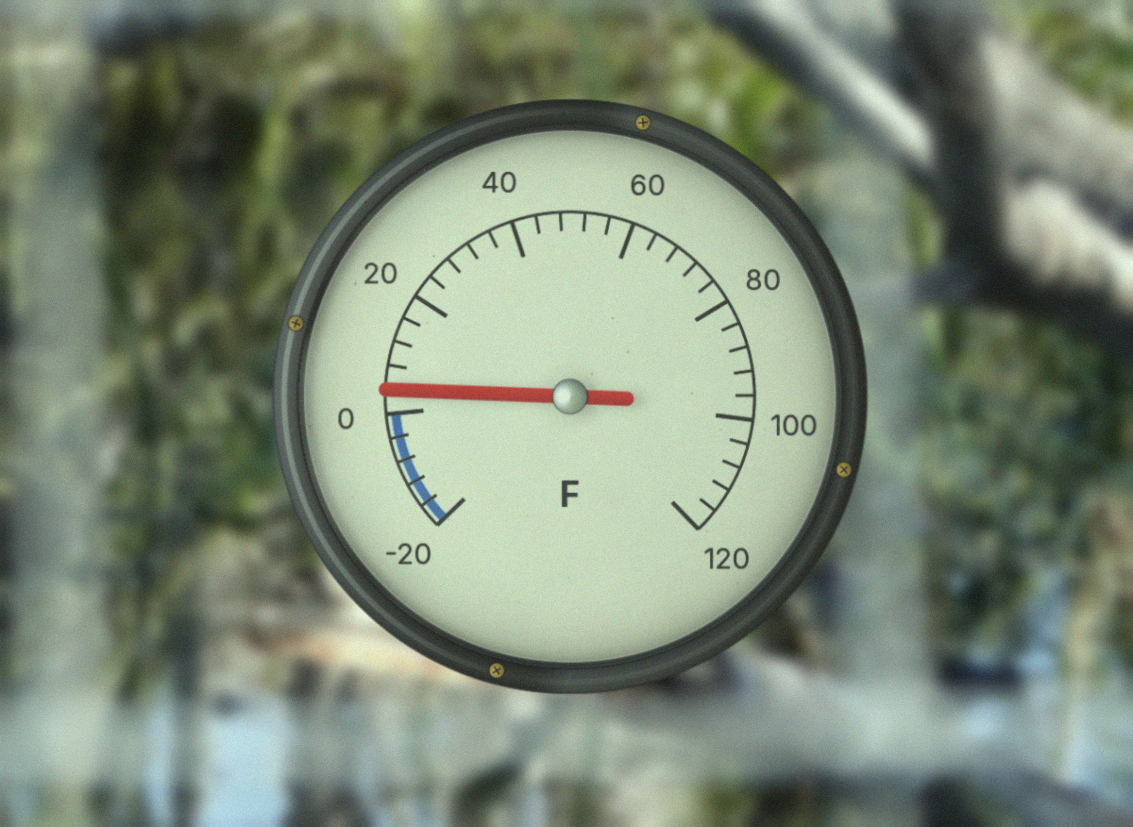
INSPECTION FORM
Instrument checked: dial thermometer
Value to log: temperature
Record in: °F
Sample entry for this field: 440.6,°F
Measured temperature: 4,°F
